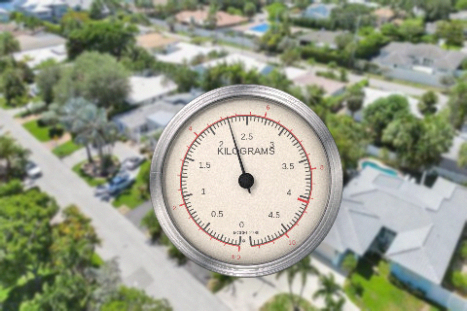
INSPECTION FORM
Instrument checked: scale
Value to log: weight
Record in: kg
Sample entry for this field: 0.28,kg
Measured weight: 2.25,kg
